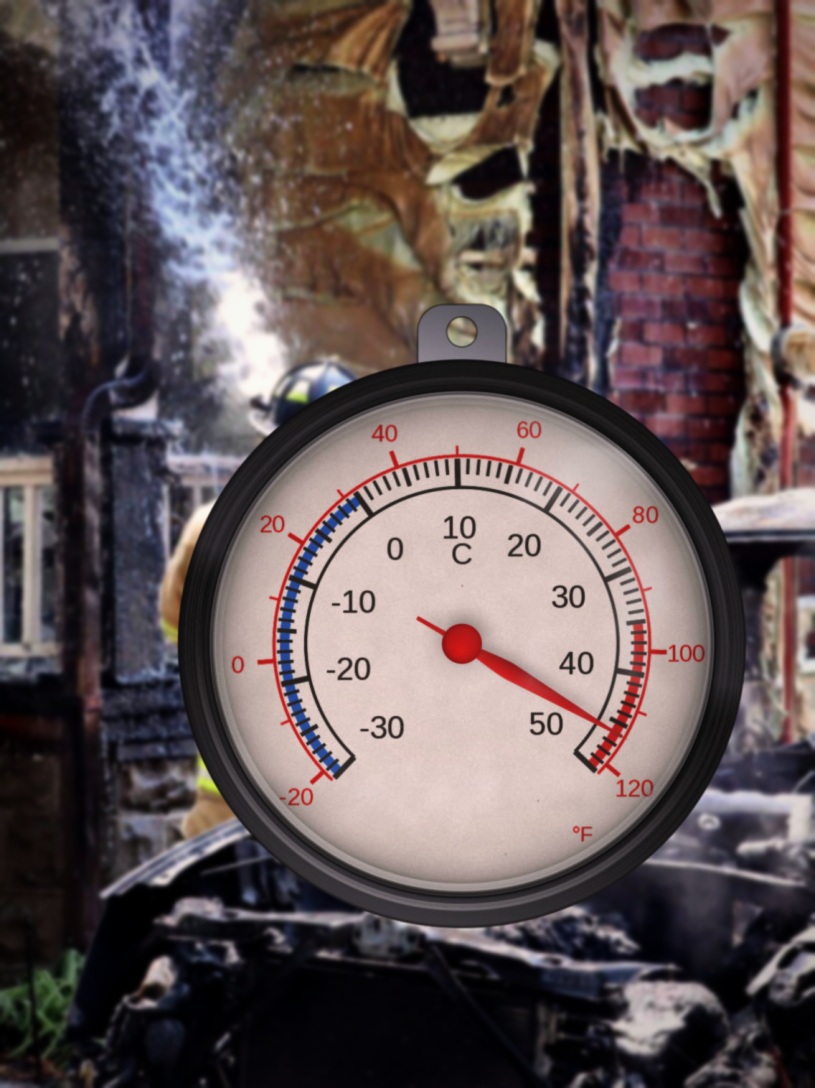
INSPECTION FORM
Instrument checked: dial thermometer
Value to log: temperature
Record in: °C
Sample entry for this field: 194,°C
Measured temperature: 46,°C
